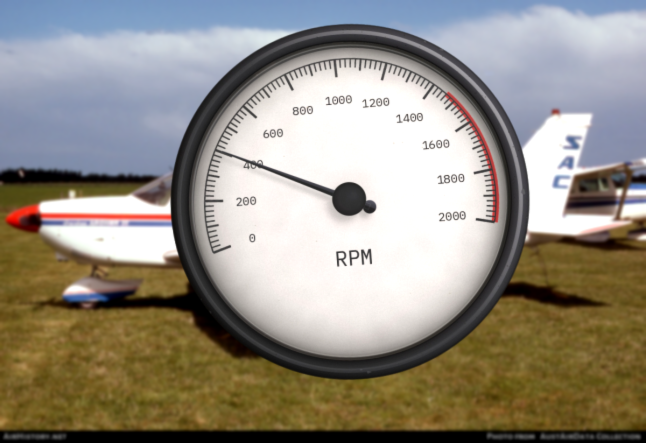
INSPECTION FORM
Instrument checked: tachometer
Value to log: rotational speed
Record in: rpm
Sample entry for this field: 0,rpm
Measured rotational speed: 400,rpm
